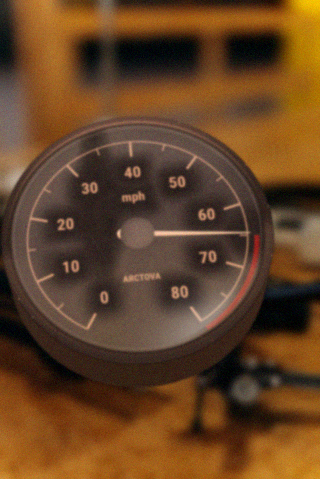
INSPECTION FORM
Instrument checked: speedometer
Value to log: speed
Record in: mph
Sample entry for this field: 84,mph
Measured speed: 65,mph
